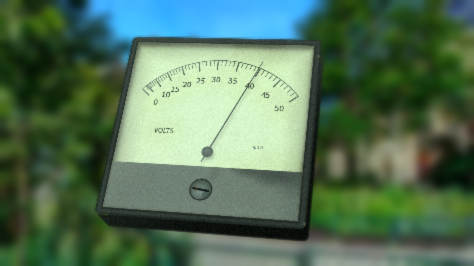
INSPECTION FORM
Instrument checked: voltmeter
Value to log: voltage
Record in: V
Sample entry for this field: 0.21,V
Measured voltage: 40,V
